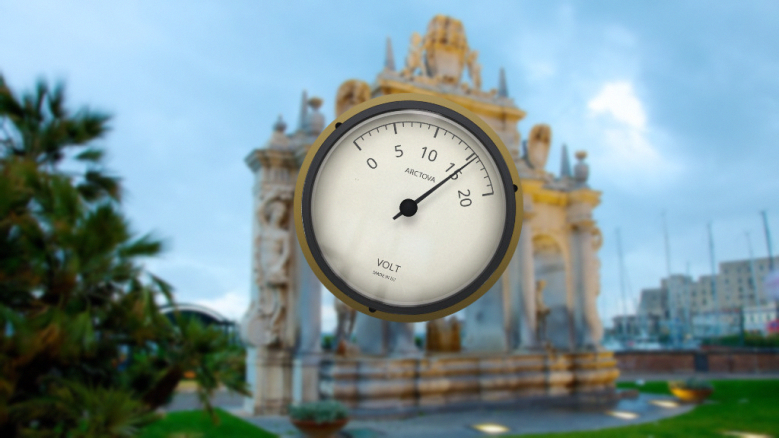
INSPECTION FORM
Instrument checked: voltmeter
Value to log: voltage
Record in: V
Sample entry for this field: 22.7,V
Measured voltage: 15.5,V
